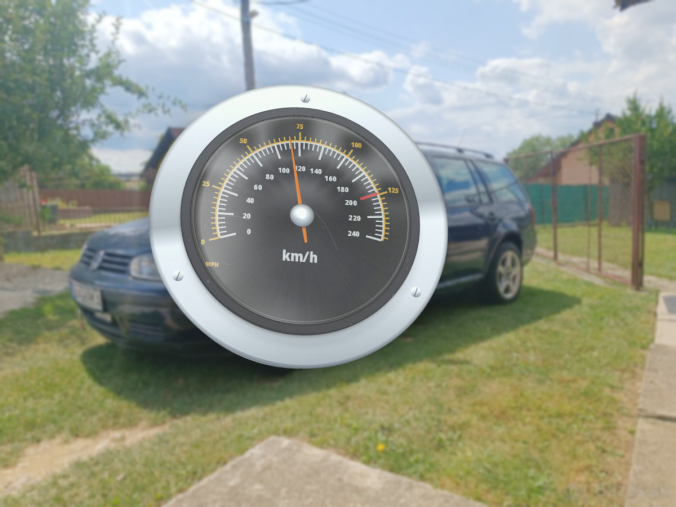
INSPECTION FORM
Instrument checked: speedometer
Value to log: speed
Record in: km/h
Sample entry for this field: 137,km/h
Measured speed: 112,km/h
